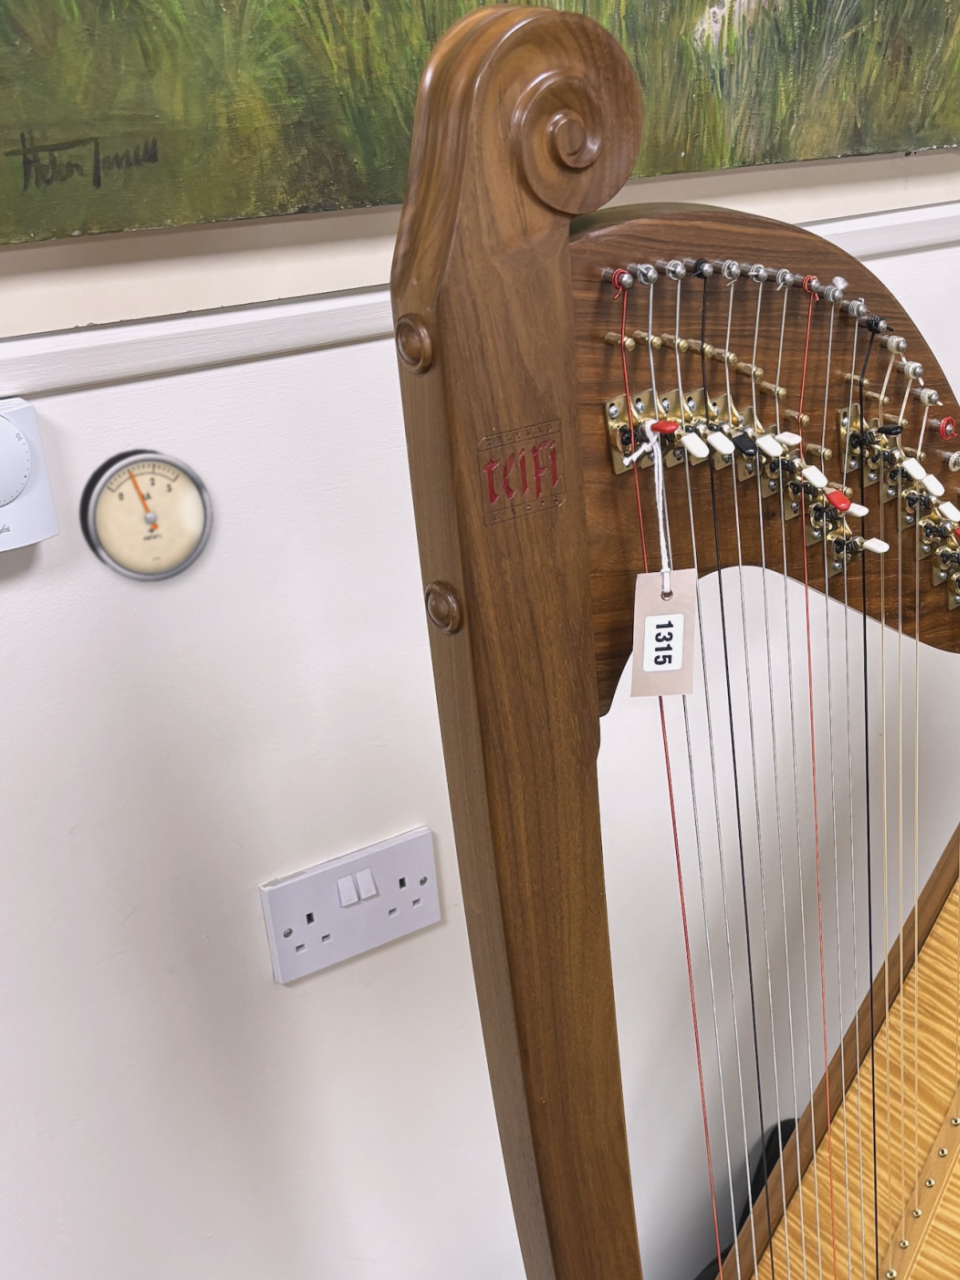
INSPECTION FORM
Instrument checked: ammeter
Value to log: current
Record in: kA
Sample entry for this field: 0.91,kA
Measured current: 1,kA
